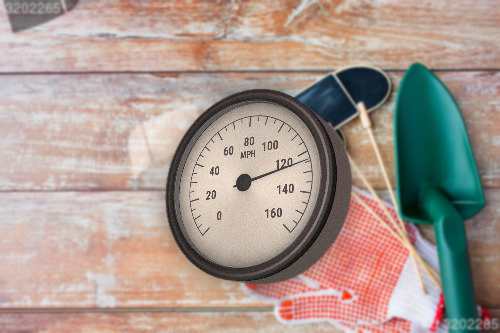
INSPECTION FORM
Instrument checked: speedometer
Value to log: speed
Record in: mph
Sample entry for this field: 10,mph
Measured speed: 125,mph
